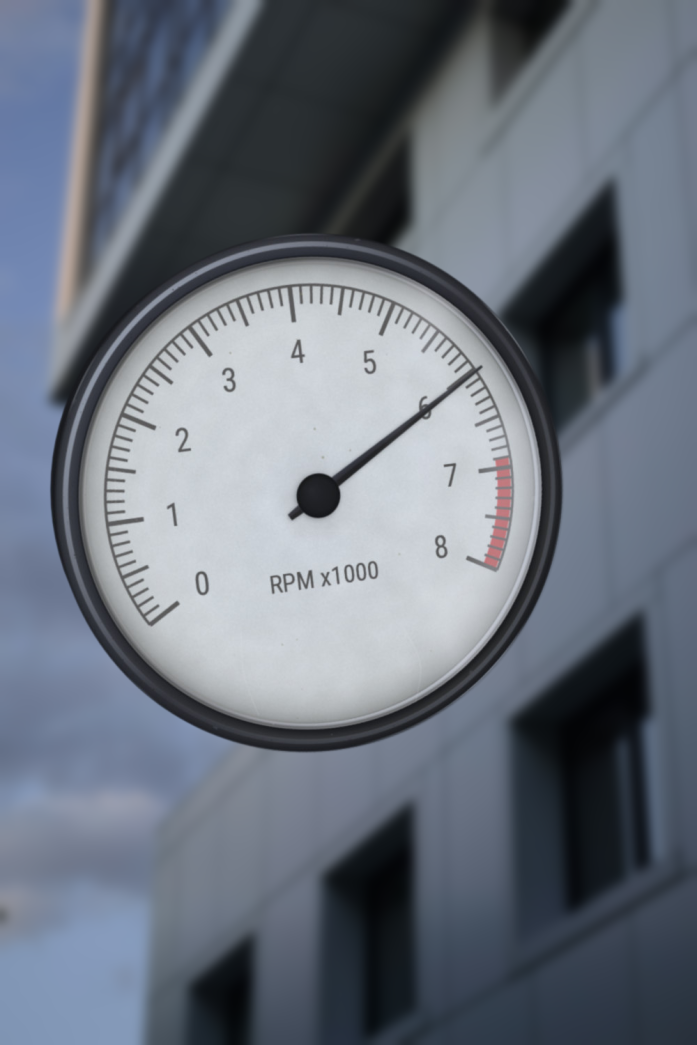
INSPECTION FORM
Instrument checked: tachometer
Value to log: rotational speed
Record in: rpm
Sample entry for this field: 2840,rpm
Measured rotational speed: 6000,rpm
